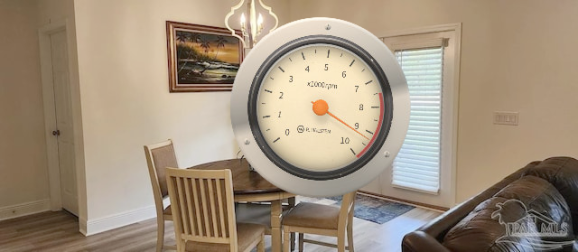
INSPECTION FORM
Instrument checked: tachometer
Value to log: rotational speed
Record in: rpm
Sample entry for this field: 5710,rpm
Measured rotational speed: 9250,rpm
